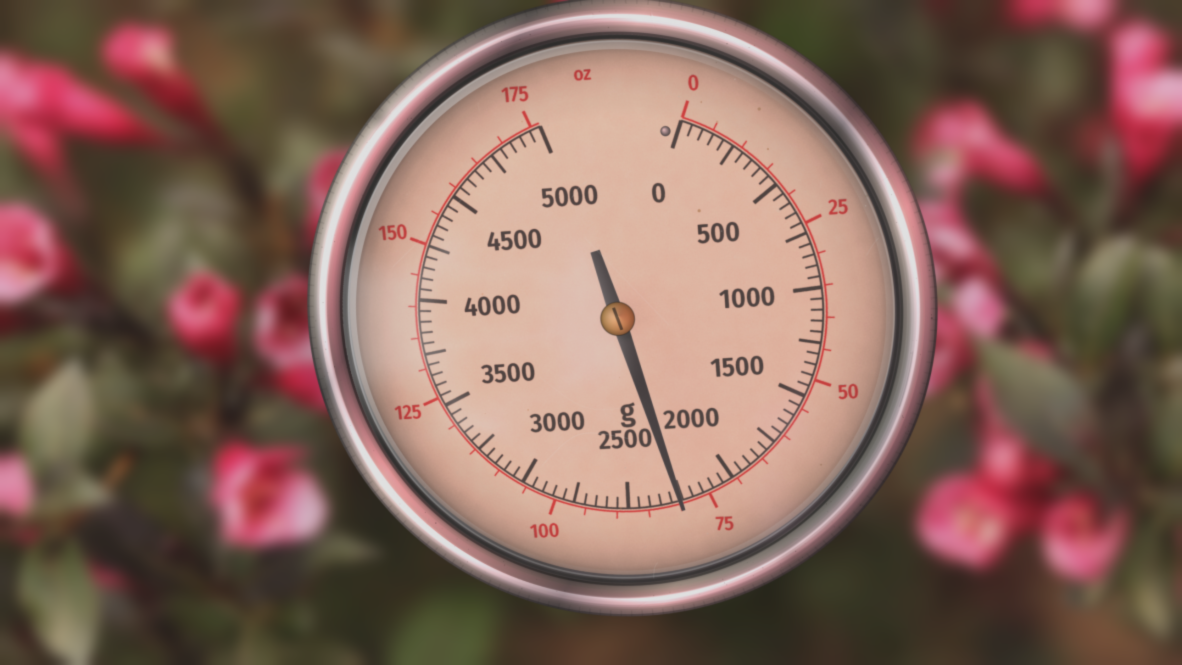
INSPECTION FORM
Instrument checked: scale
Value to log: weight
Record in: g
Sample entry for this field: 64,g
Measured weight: 2250,g
